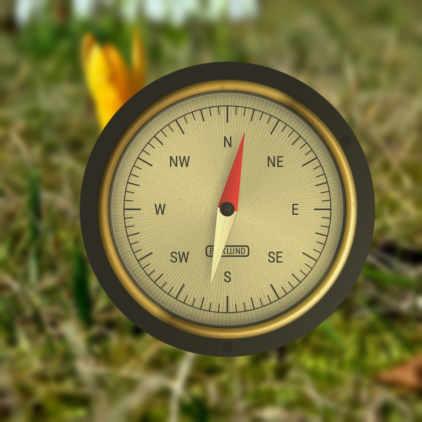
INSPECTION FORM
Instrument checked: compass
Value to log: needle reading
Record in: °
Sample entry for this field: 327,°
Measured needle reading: 12.5,°
